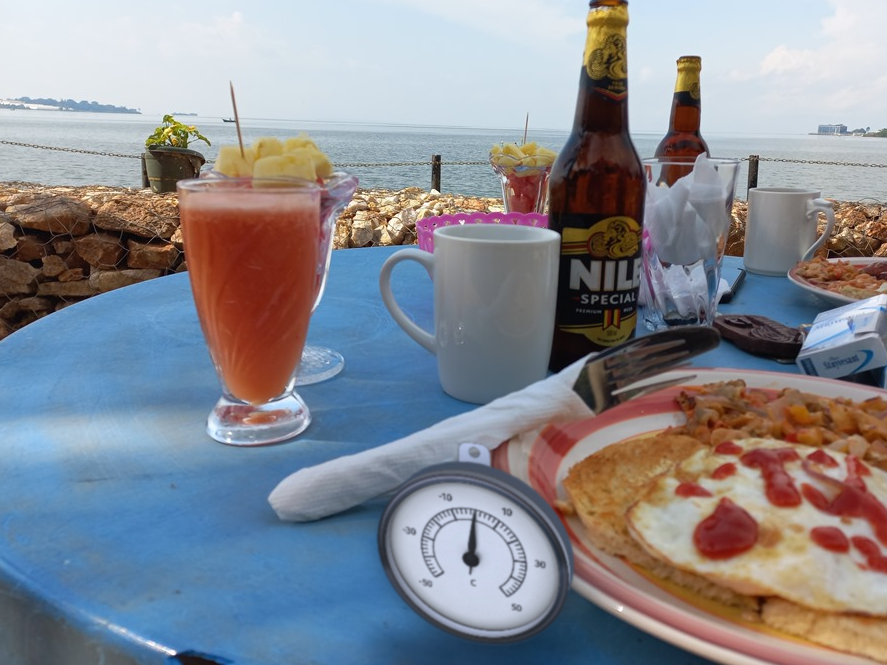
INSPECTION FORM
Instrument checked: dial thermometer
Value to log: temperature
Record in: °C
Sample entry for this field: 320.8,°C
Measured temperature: 0,°C
